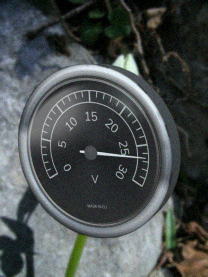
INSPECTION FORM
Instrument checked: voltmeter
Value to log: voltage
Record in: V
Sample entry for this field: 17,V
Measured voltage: 26.5,V
